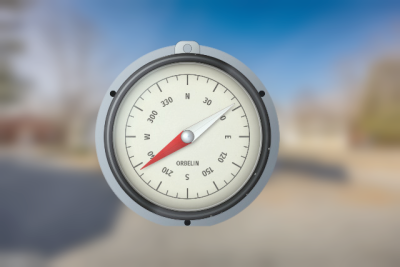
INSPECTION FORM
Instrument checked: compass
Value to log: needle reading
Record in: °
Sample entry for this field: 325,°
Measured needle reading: 235,°
